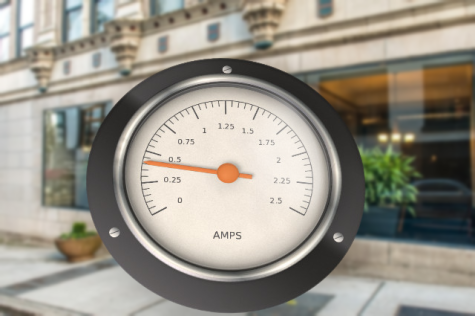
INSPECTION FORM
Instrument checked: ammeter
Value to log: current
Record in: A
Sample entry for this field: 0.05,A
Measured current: 0.4,A
